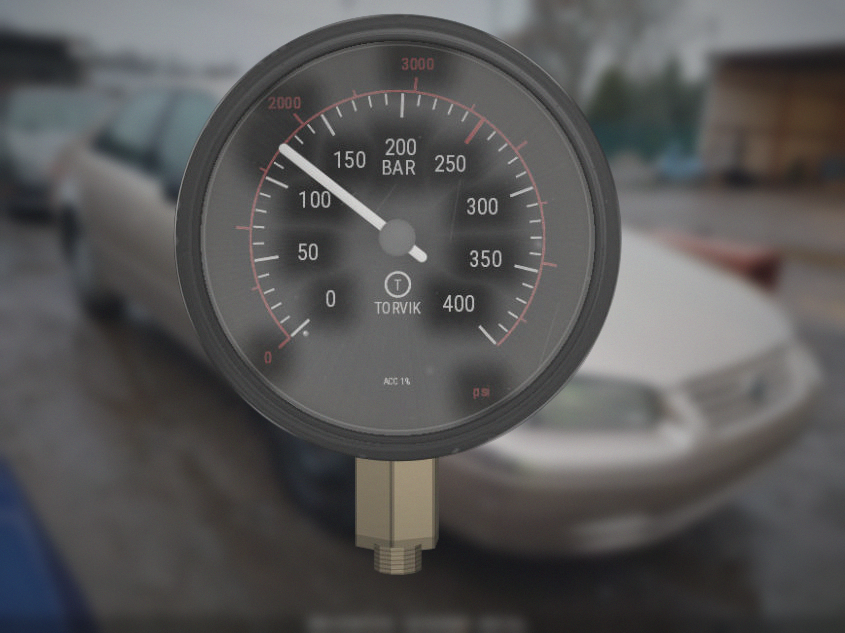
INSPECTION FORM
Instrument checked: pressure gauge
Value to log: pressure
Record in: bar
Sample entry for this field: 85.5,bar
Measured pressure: 120,bar
